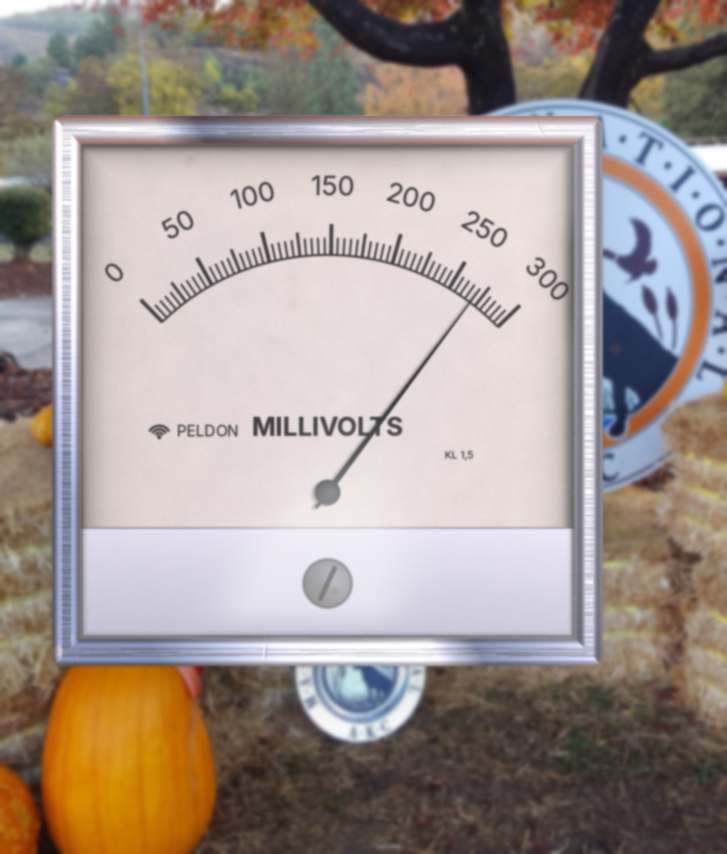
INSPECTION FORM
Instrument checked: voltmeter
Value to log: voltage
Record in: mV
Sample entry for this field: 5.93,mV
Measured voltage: 270,mV
